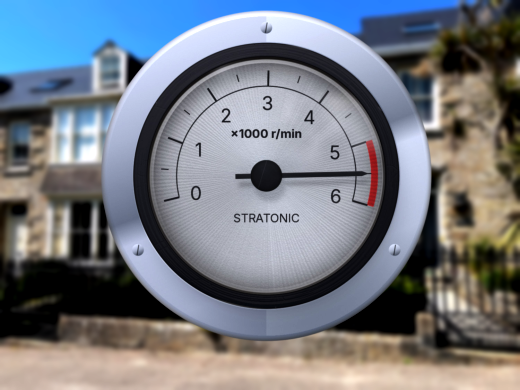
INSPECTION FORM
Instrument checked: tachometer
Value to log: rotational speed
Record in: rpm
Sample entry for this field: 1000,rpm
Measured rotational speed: 5500,rpm
